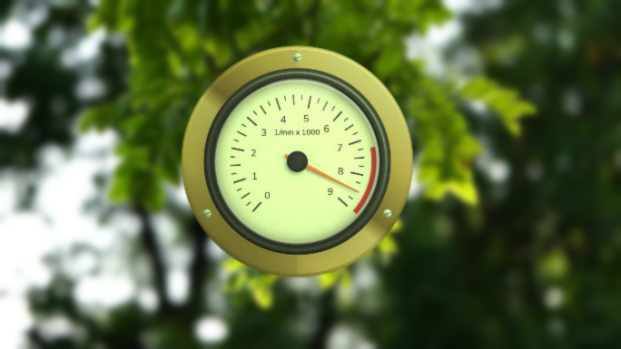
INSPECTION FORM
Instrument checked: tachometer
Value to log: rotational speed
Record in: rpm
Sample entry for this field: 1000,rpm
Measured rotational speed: 8500,rpm
